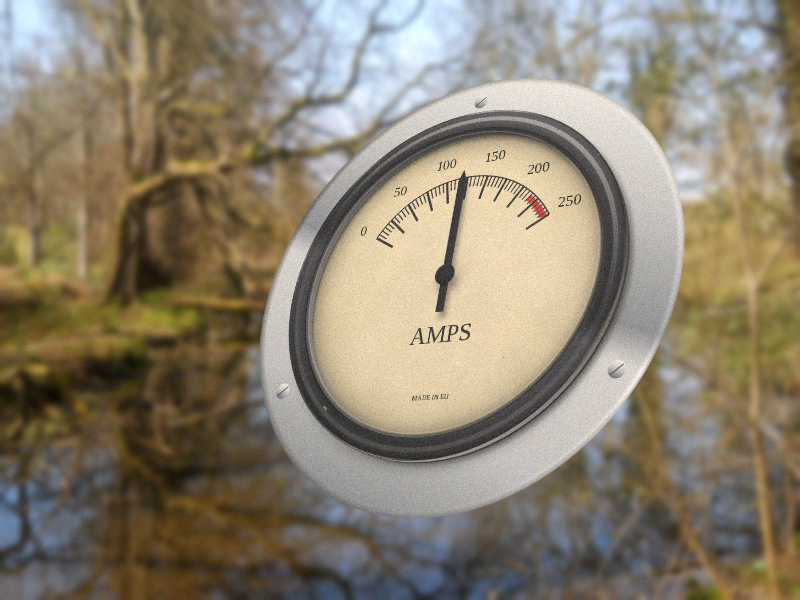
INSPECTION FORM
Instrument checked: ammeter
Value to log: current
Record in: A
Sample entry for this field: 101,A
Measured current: 125,A
